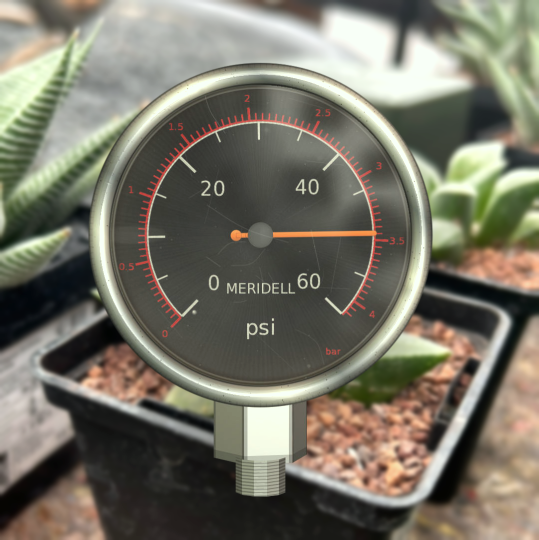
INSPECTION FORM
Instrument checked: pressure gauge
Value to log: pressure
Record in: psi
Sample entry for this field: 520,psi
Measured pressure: 50,psi
